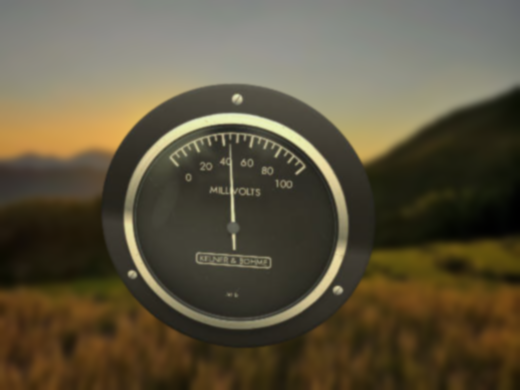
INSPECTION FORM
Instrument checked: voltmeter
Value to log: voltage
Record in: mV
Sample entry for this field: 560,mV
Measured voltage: 45,mV
